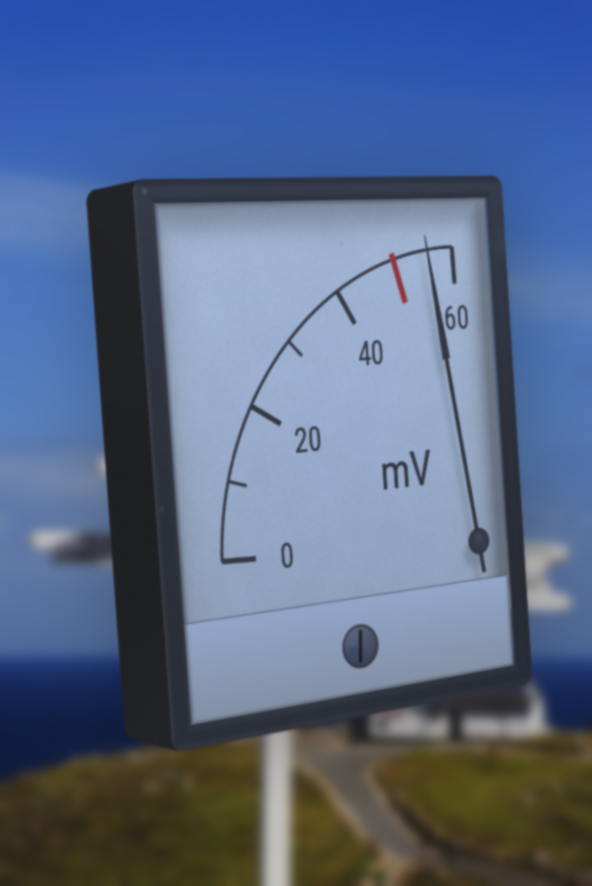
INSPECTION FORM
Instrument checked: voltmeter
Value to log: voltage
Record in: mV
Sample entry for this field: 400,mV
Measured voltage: 55,mV
